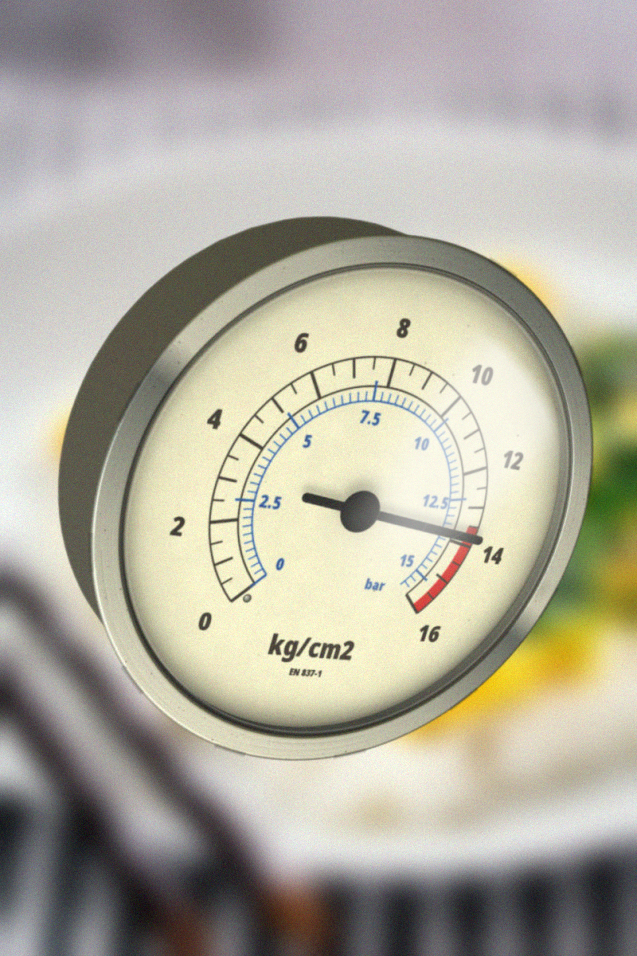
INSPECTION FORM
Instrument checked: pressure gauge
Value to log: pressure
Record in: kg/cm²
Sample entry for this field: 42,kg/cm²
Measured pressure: 13.75,kg/cm²
